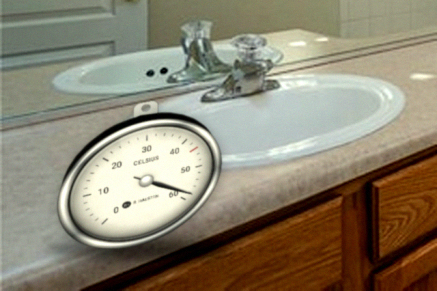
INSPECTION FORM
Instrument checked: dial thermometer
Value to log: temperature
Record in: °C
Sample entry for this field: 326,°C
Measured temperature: 58,°C
